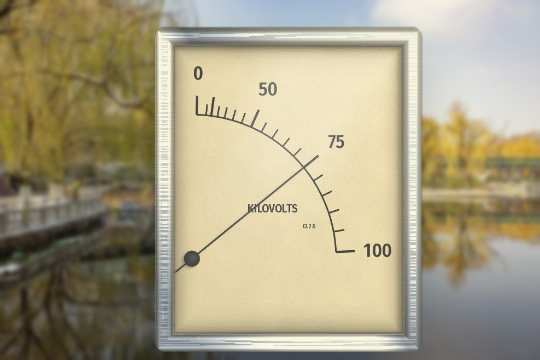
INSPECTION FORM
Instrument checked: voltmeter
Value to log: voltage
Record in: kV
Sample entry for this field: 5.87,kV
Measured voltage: 75,kV
